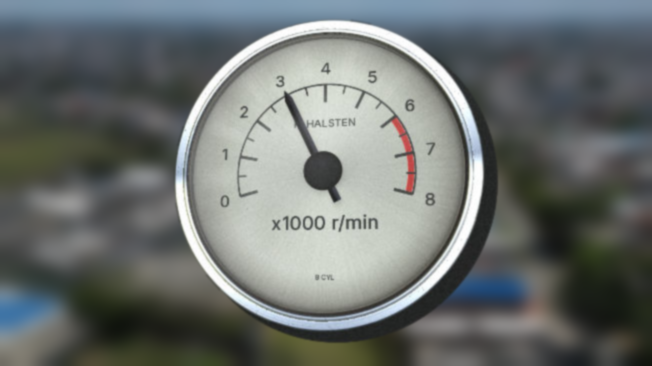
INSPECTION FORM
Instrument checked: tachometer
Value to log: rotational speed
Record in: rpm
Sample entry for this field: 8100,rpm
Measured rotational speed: 3000,rpm
